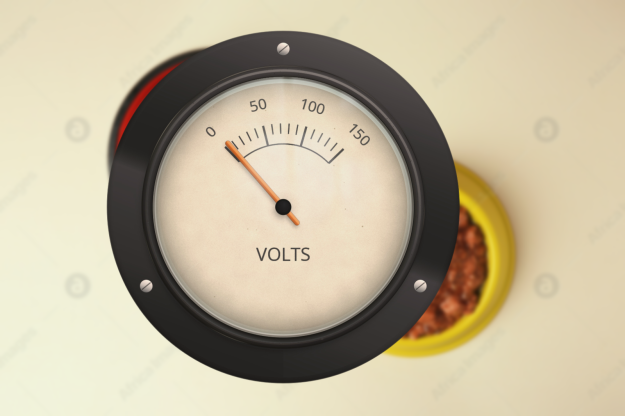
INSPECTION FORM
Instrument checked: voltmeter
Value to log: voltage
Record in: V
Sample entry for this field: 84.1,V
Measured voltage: 5,V
